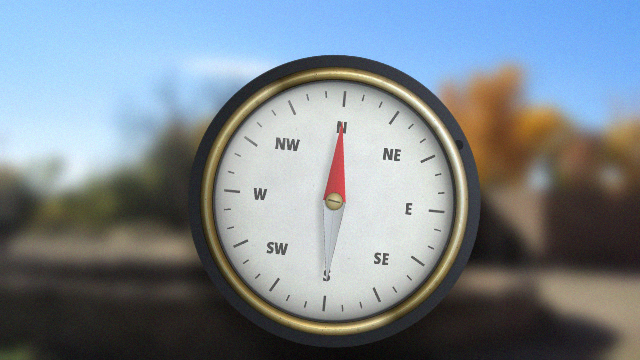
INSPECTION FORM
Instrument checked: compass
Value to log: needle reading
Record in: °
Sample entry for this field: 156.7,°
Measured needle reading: 0,°
